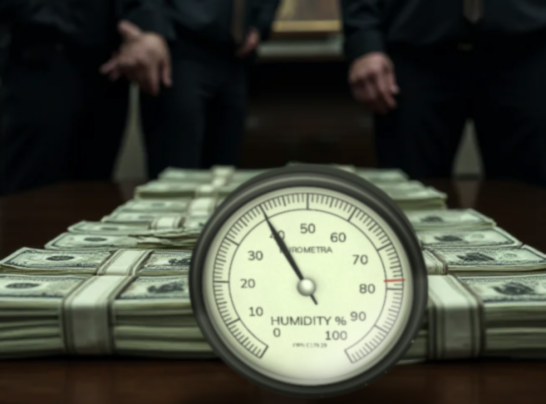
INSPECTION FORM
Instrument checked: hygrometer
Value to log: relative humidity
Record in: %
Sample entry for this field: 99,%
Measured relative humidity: 40,%
